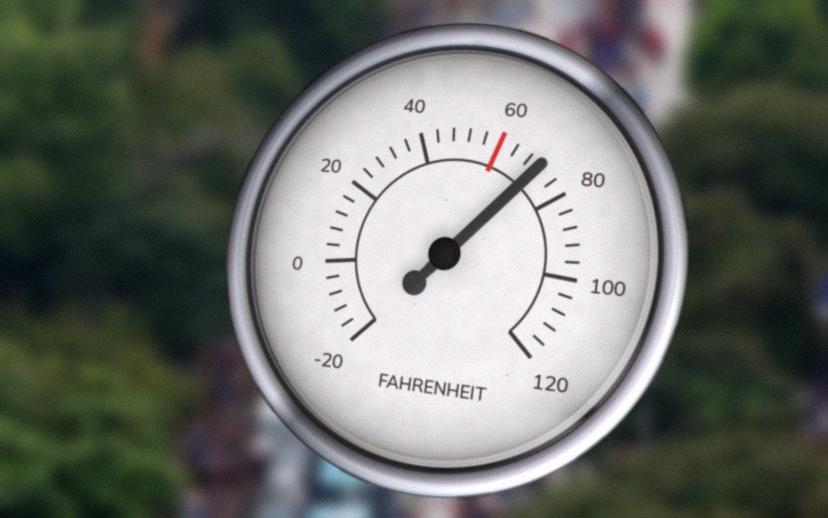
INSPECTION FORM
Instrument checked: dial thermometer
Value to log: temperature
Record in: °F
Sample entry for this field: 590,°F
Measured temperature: 72,°F
